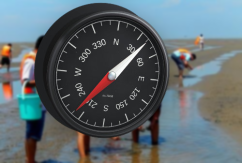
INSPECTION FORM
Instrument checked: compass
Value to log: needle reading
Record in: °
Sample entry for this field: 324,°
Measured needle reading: 220,°
